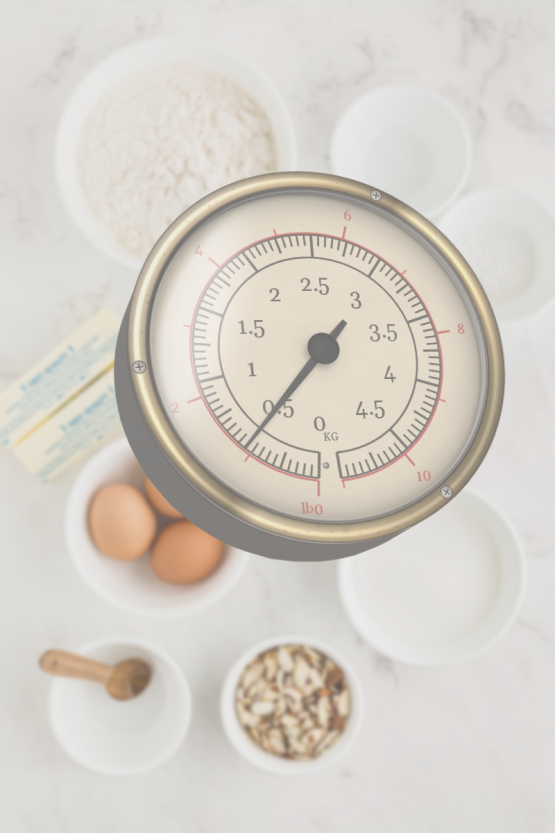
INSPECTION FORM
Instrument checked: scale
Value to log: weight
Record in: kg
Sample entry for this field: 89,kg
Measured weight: 0.5,kg
